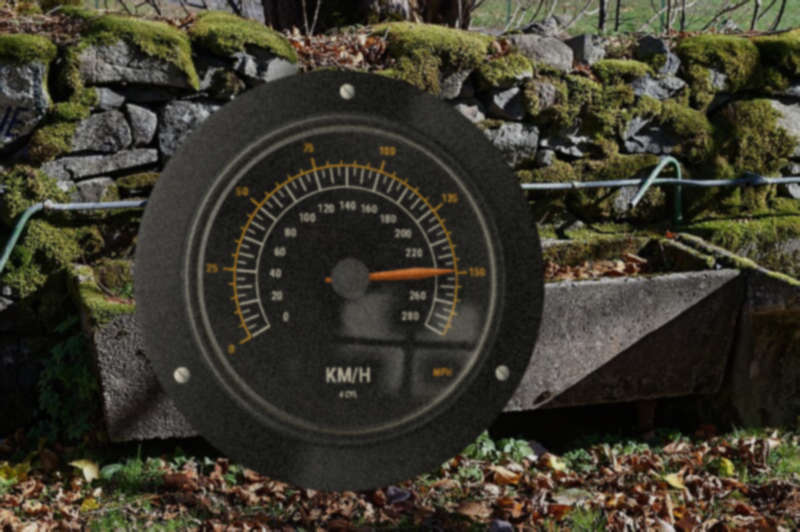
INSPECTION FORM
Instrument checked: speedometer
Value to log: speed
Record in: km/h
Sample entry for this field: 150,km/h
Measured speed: 240,km/h
